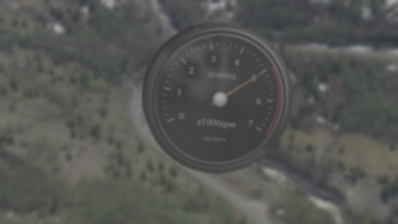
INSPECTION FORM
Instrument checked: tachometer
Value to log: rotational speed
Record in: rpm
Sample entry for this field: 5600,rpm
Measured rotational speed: 5000,rpm
